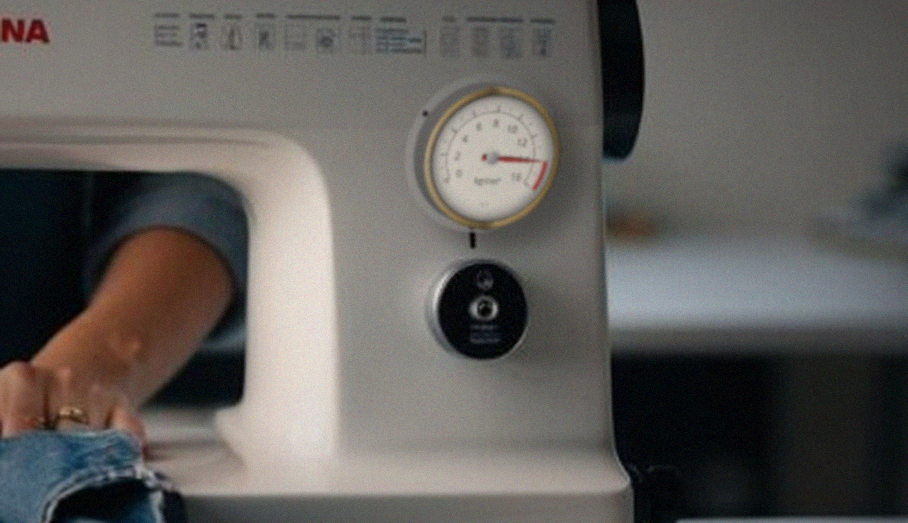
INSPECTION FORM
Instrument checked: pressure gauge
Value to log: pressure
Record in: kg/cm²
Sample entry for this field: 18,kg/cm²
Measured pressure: 14,kg/cm²
